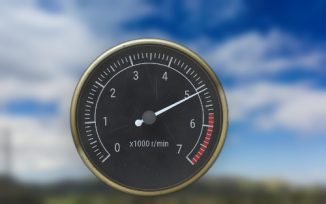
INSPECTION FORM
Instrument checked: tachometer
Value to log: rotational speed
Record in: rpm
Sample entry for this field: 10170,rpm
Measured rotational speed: 5100,rpm
